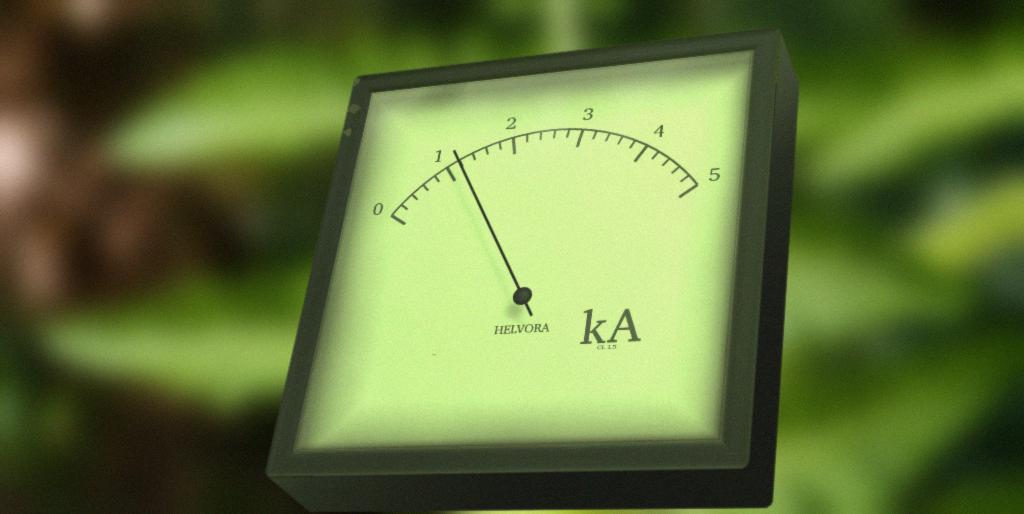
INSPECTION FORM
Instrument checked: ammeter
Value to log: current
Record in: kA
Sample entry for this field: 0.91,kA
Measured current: 1.2,kA
